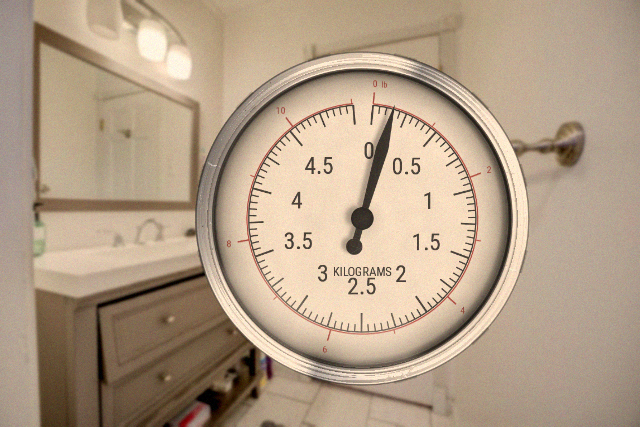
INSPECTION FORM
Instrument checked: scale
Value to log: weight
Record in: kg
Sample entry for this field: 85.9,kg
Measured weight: 0.15,kg
